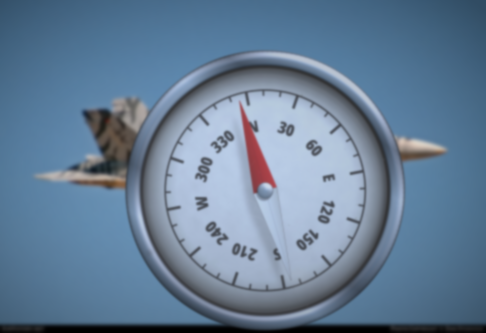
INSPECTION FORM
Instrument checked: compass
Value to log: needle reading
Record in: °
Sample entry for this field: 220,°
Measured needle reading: 355,°
